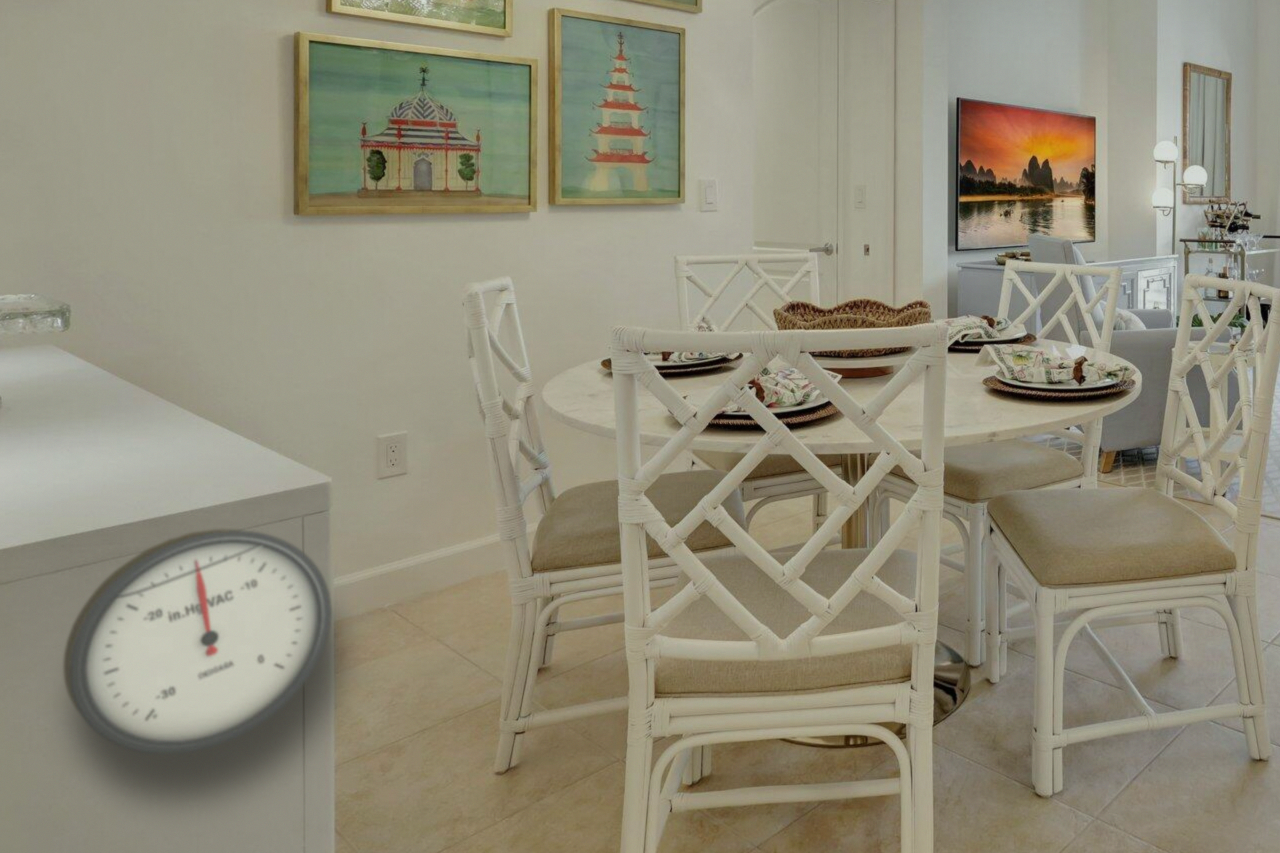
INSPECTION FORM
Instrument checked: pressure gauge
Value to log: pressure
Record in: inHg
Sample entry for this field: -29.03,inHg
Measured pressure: -15,inHg
